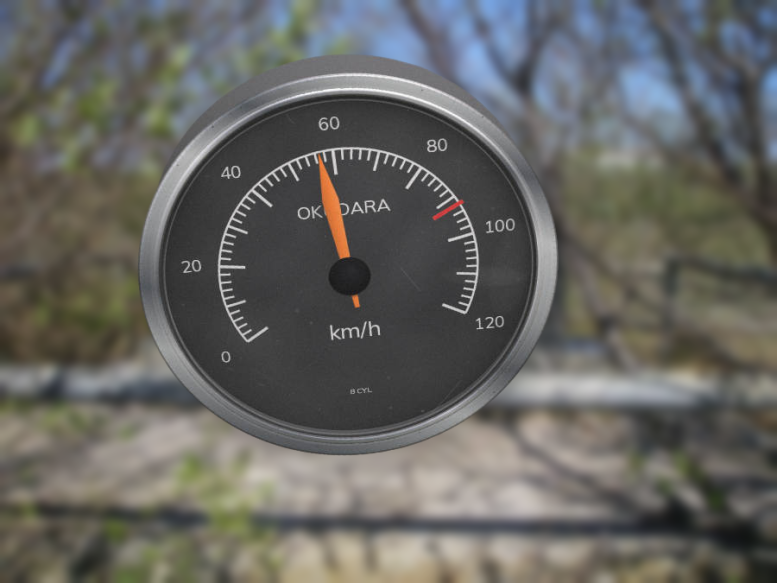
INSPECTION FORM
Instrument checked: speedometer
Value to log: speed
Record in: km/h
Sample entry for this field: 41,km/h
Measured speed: 57,km/h
